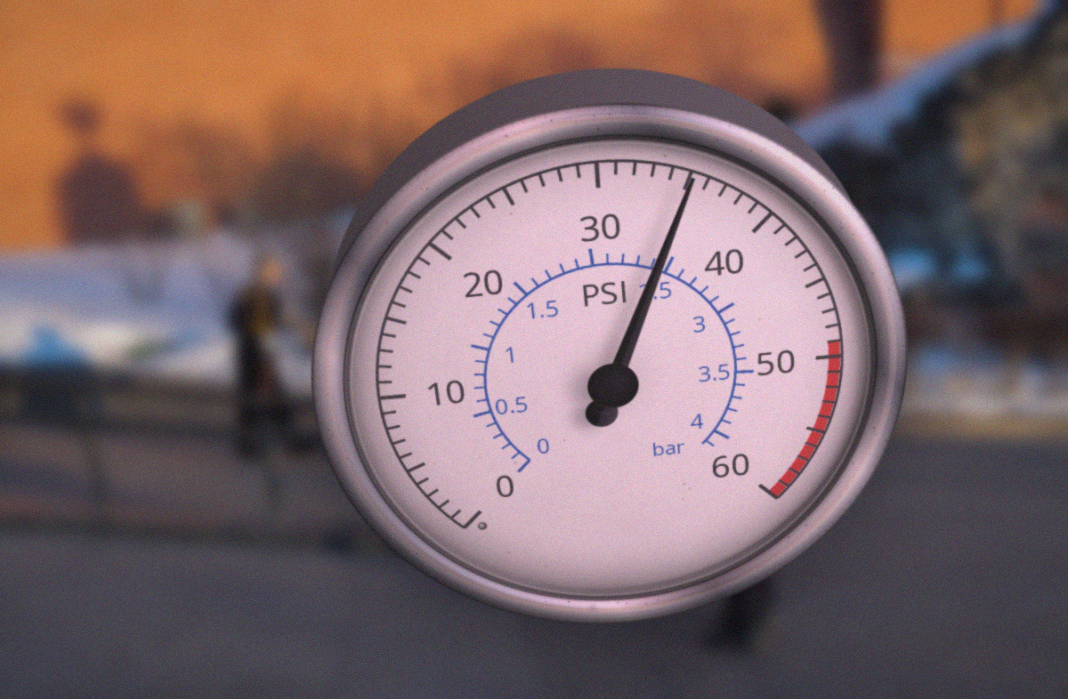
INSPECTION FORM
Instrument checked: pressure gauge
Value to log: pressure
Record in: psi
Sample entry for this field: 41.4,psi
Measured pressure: 35,psi
